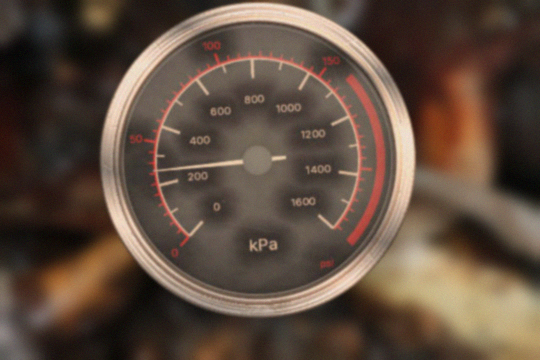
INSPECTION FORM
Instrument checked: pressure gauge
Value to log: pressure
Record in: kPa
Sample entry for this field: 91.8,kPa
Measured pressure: 250,kPa
